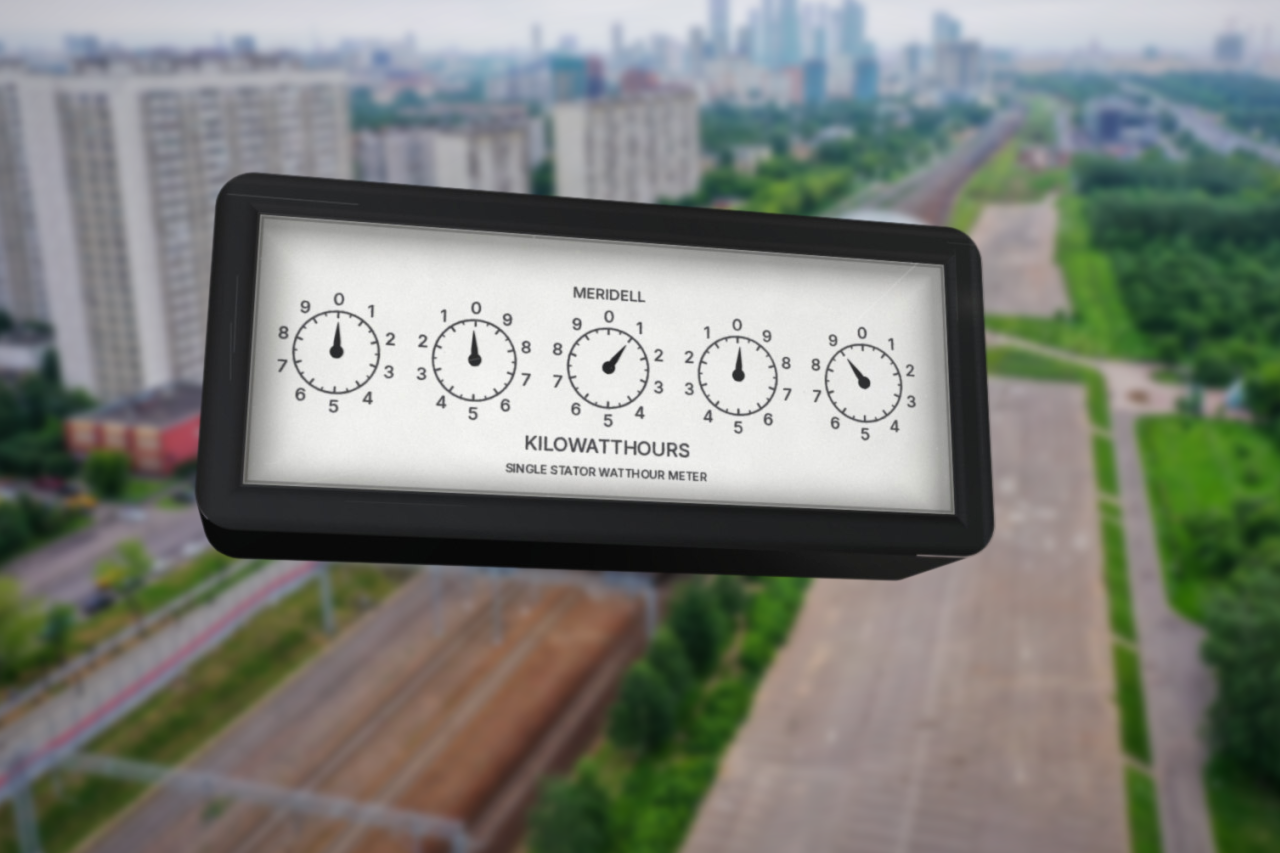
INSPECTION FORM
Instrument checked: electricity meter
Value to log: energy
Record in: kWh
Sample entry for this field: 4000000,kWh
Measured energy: 99,kWh
